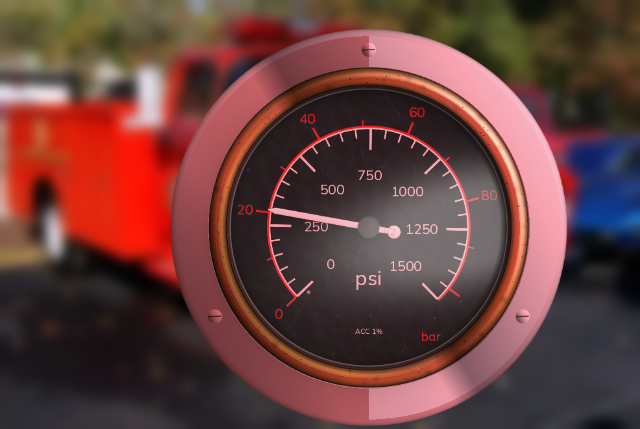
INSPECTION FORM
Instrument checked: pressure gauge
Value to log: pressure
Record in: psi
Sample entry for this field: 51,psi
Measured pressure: 300,psi
